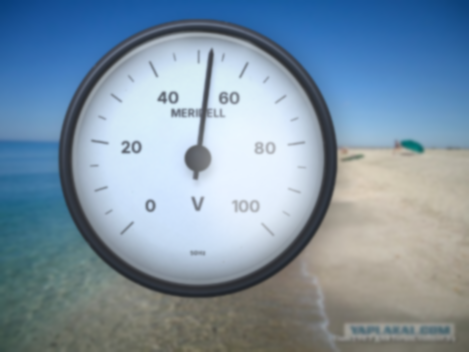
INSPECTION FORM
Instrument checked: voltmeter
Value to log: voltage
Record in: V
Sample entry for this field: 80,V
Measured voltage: 52.5,V
